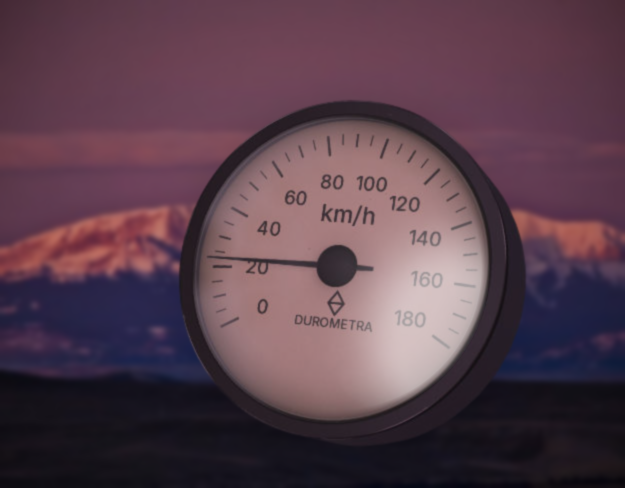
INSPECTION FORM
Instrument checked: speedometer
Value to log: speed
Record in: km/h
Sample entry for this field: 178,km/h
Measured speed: 22.5,km/h
